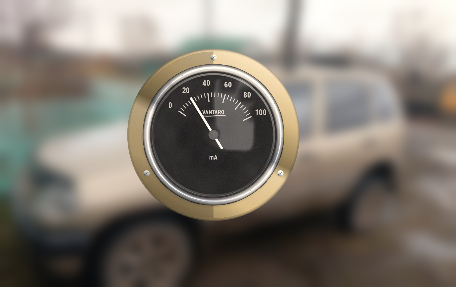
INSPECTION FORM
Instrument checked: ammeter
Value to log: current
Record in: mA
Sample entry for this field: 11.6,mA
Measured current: 20,mA
